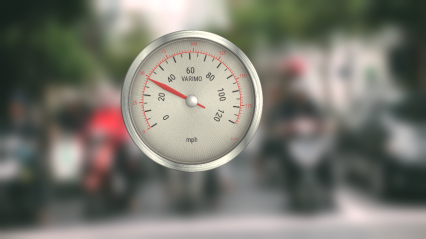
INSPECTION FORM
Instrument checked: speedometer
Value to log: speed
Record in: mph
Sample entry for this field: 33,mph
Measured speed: 30,mph
